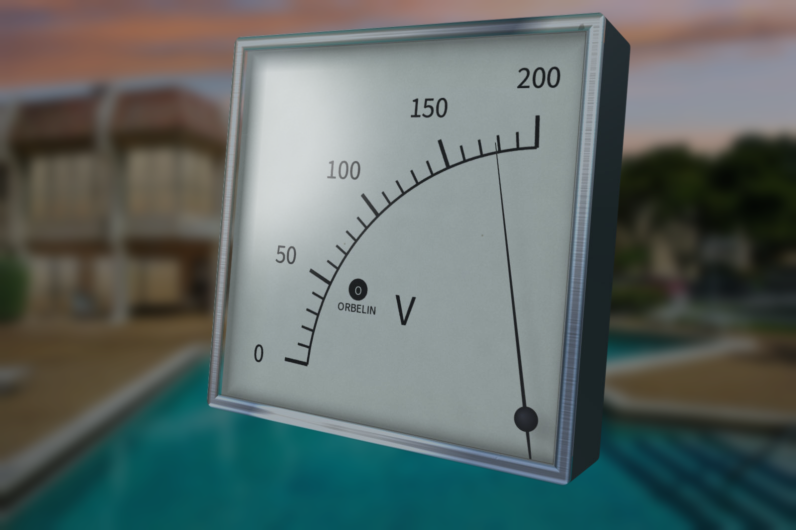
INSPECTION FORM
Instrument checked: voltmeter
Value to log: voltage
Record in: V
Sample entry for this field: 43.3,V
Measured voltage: 180,V
